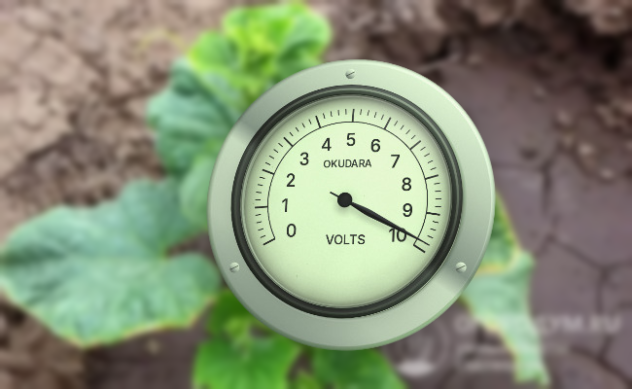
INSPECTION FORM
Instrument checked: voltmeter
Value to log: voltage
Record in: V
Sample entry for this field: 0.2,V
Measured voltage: 9.8,V
